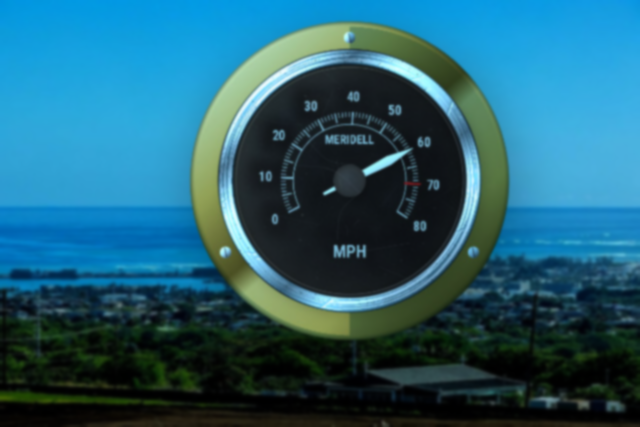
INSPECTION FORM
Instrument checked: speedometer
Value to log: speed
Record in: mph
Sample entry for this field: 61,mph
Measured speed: 60,mph
